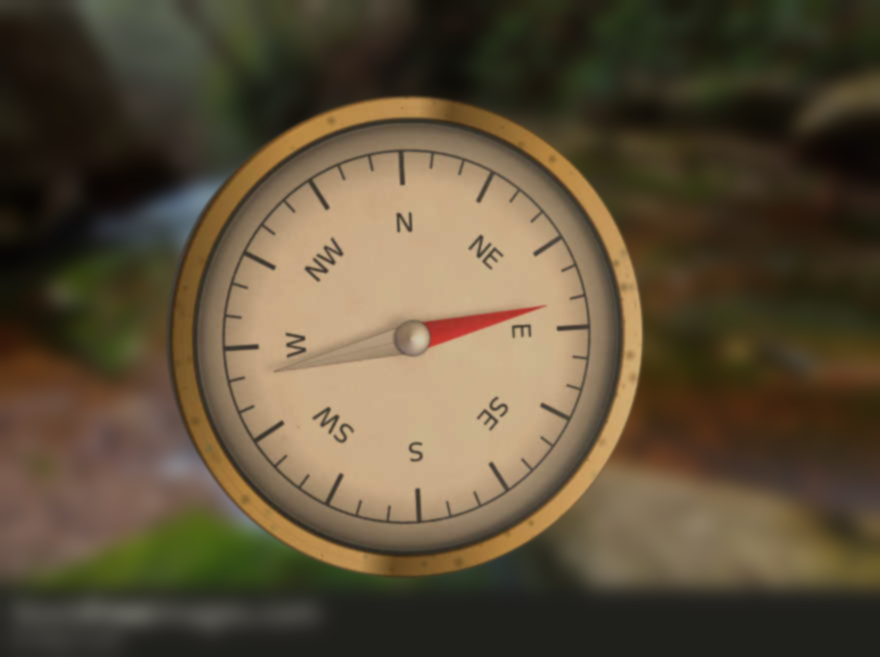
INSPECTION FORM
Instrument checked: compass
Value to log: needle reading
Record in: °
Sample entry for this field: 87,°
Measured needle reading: 80,°
